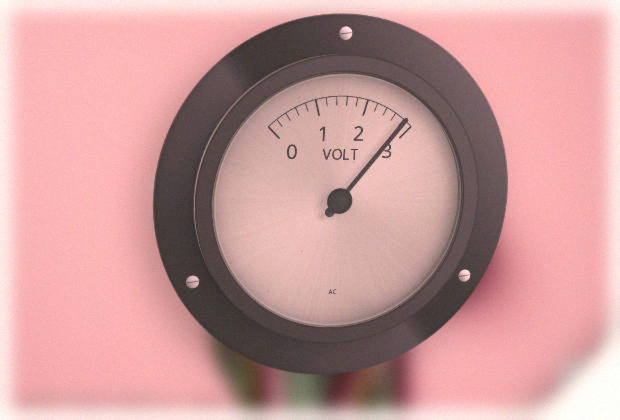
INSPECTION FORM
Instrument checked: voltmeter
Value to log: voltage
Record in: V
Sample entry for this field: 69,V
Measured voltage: 2.8,V
